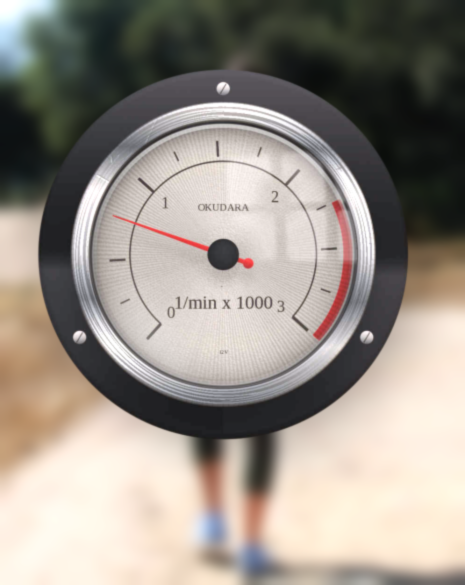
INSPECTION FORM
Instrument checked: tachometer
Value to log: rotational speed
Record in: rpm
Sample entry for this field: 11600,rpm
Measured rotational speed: 750,rpm
